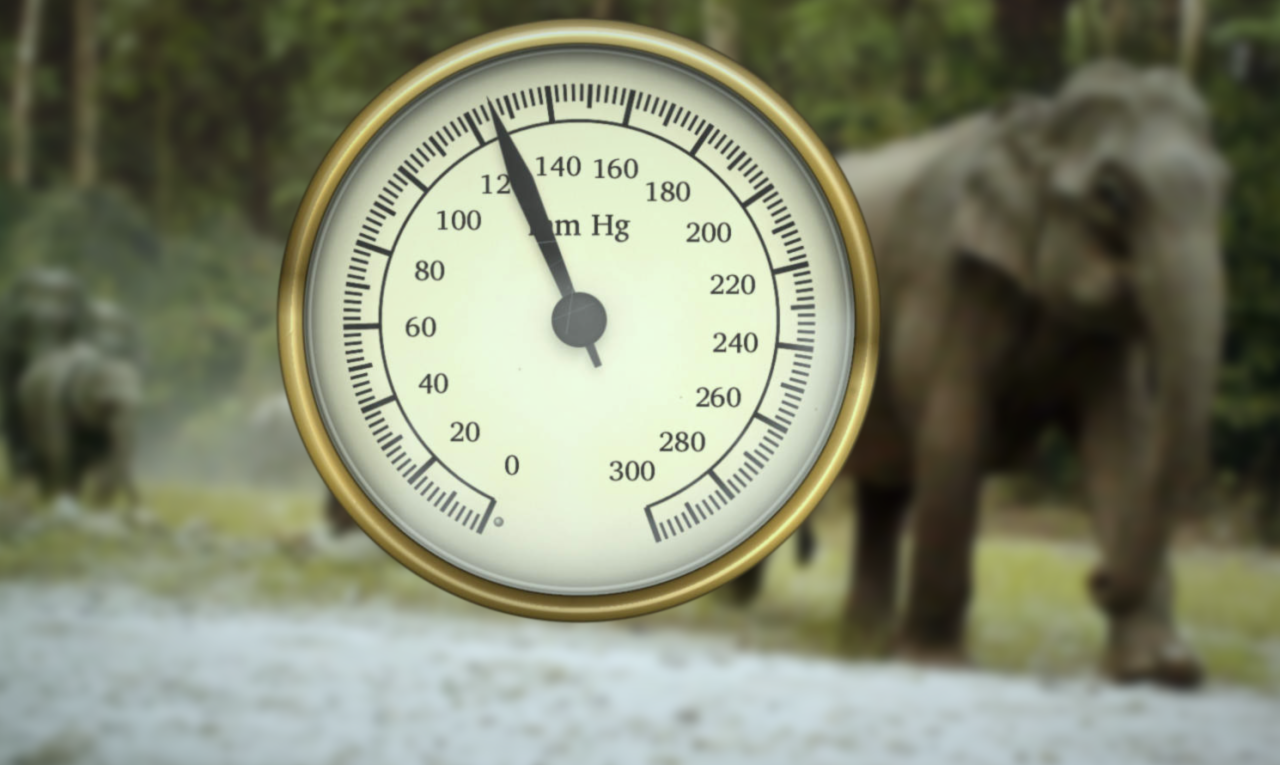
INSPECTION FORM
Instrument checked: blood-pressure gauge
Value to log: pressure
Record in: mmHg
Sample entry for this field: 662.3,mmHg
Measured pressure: 126,mmHg
